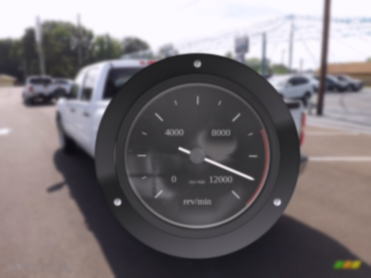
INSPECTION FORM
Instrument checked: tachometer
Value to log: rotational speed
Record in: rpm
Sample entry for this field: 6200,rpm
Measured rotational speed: 11000,rpm
